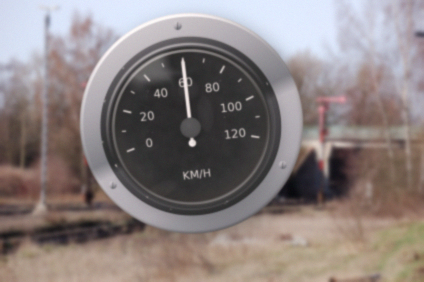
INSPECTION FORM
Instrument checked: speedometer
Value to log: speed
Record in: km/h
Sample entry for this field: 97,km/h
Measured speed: 60,km/h
